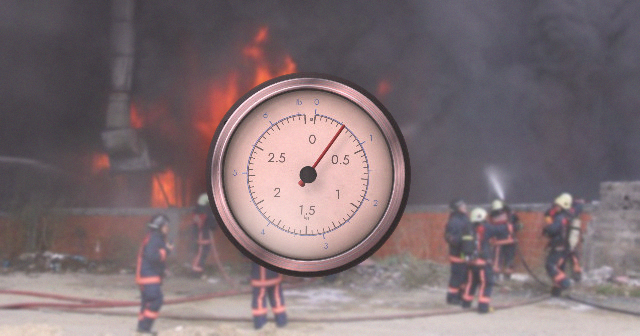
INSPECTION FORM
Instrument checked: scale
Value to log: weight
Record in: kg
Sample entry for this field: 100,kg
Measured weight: 0.25,kg
